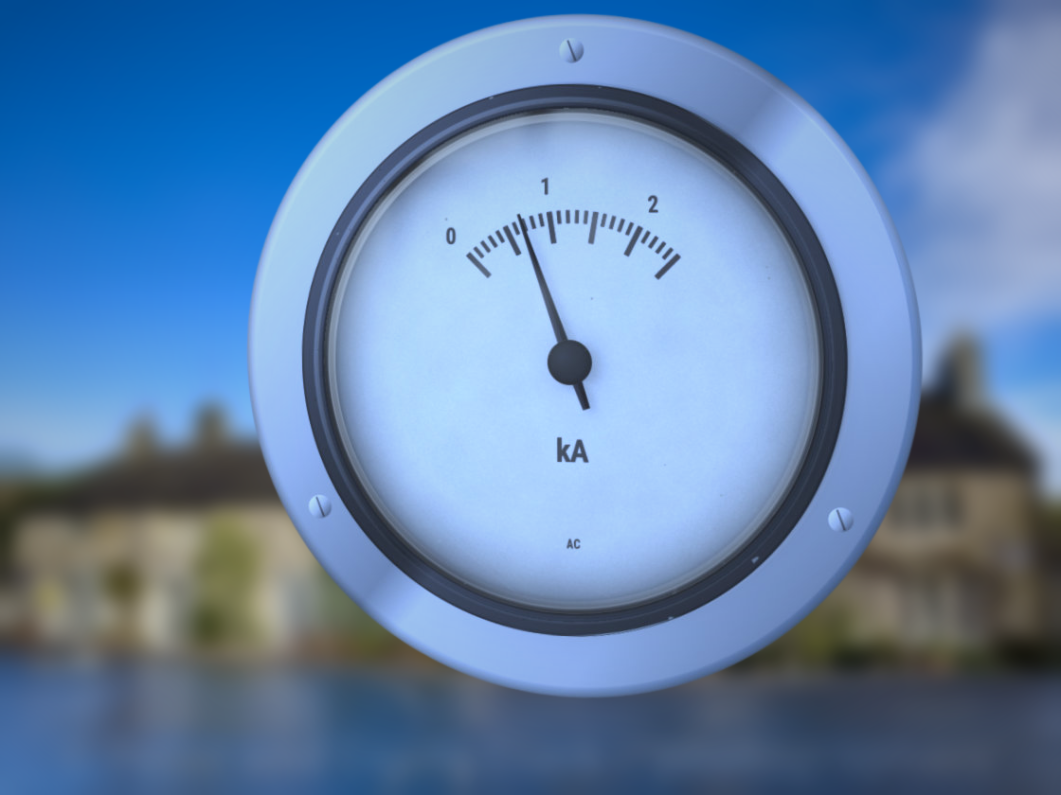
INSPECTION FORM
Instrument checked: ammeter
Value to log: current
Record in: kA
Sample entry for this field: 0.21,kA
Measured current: 0.7,kA
